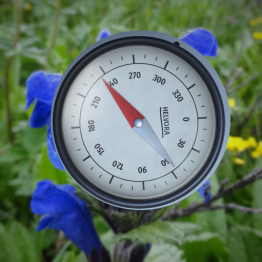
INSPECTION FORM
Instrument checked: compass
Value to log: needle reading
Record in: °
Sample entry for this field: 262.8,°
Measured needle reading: 235,°
